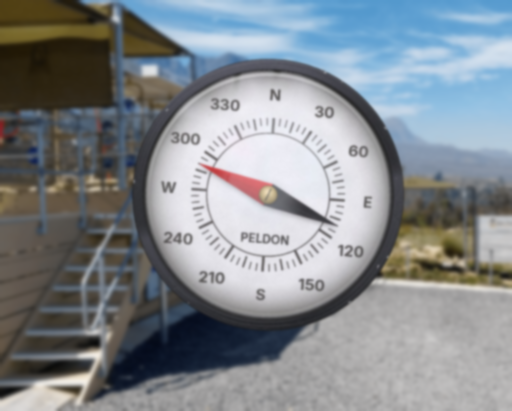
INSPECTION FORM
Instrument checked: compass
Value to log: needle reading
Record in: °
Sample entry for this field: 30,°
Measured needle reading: 290,°
